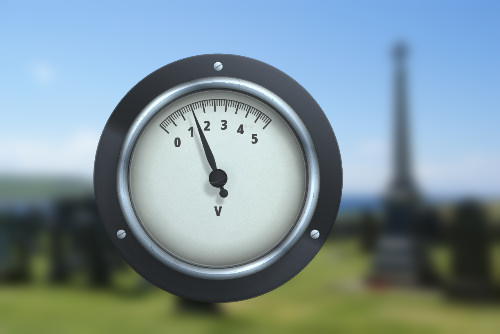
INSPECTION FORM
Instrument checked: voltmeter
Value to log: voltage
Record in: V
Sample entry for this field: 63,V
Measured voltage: 1.5,V
